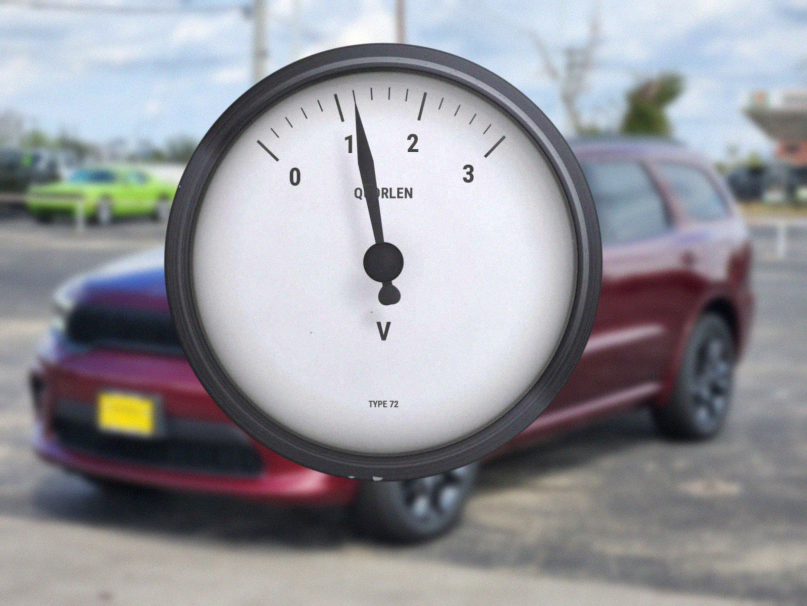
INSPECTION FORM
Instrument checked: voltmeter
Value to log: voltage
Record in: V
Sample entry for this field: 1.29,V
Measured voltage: 1.2,V
